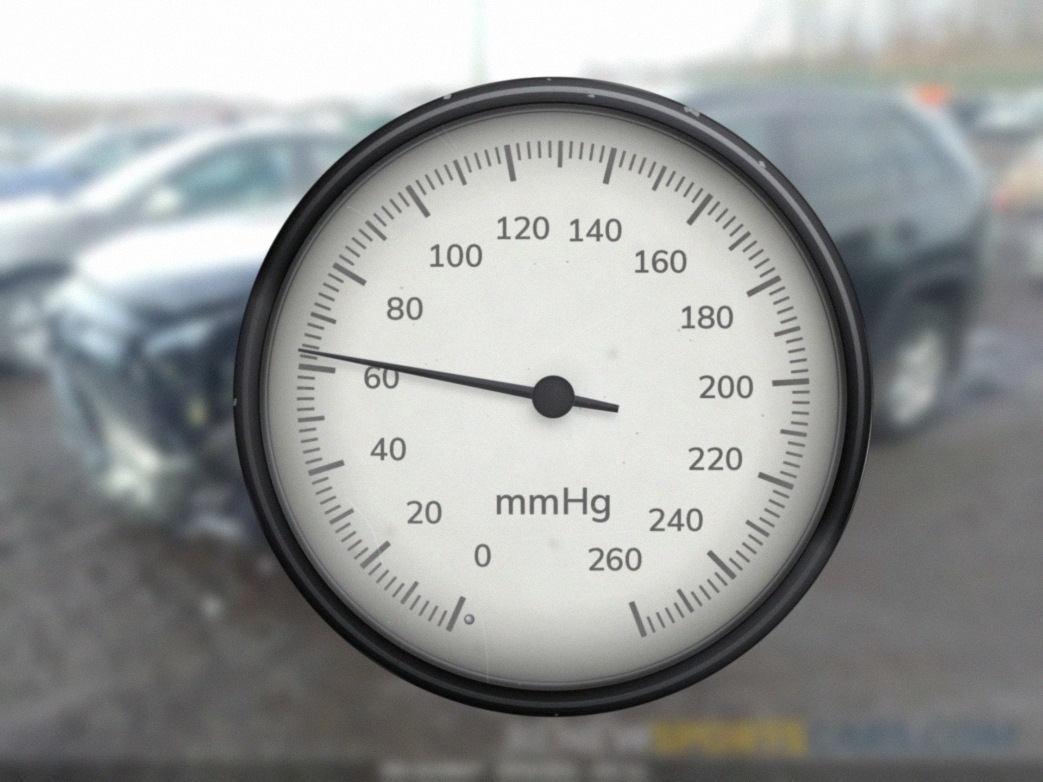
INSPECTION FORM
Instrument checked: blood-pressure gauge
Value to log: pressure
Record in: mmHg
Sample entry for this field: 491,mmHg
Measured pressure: 63,mmHg
